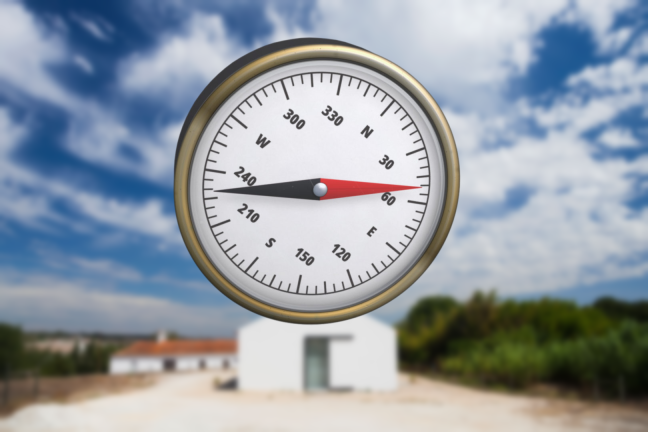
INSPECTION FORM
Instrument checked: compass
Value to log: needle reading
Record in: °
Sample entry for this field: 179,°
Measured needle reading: 50,°
